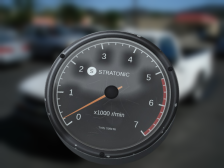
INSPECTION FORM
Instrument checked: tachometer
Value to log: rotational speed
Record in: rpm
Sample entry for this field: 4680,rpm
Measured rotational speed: 200,rpm
